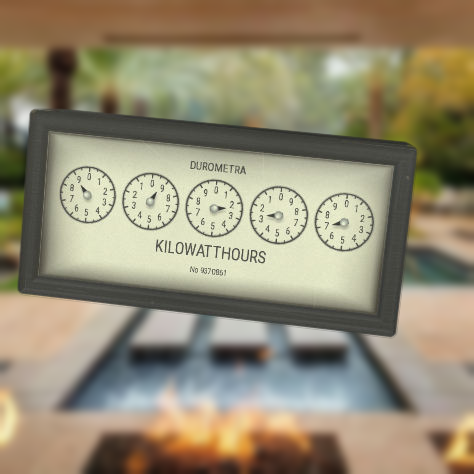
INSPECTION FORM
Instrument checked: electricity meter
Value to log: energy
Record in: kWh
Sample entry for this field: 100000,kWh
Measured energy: 89227,kWh
